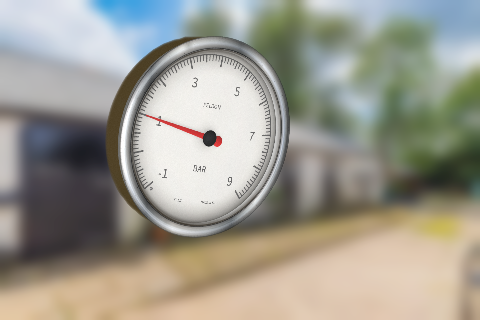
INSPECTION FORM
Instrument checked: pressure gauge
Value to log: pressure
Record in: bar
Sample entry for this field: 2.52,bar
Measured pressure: 1,bar
